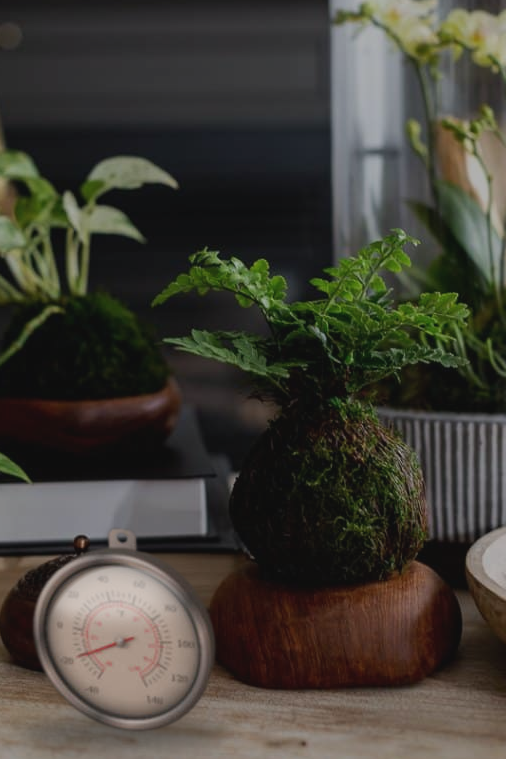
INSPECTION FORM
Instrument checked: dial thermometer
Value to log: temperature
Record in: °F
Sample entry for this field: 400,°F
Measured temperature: -20,°F
